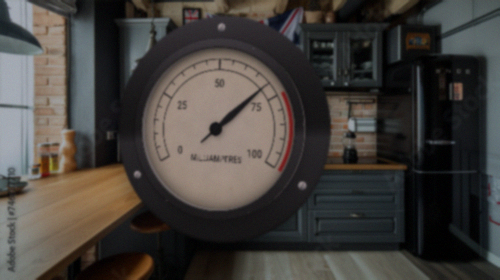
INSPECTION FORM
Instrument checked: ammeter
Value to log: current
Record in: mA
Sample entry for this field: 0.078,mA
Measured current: 70,mA
